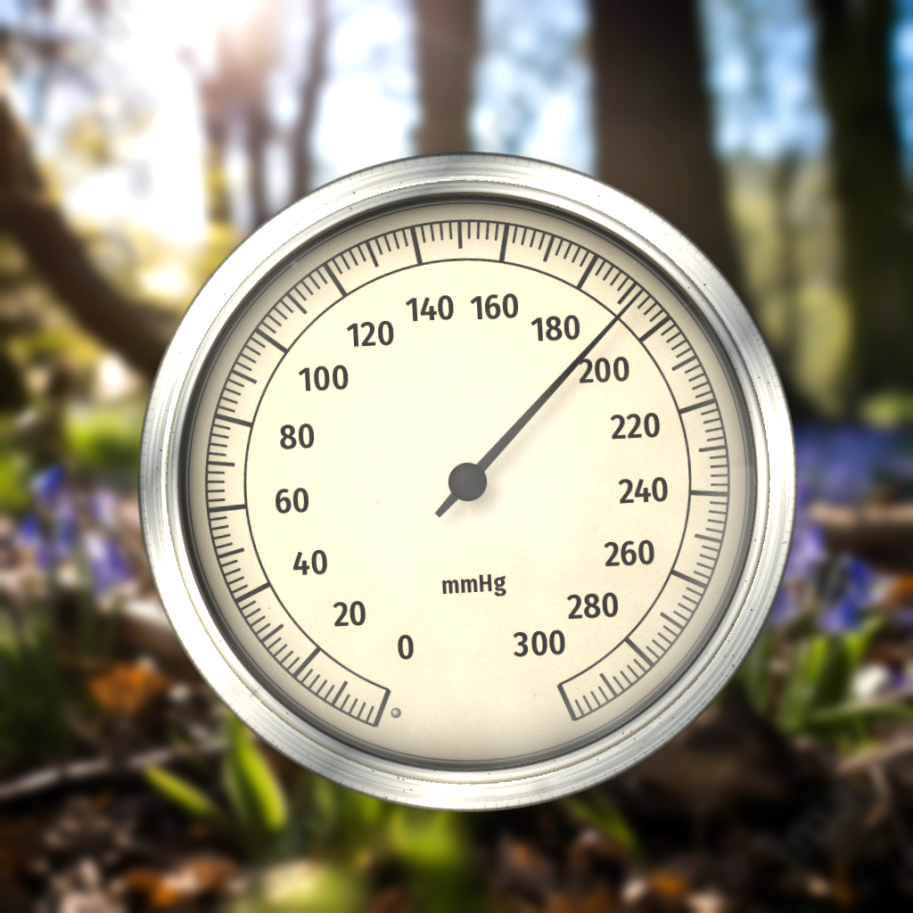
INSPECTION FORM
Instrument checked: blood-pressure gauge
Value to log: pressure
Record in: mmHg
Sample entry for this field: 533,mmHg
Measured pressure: 192,mmHg
